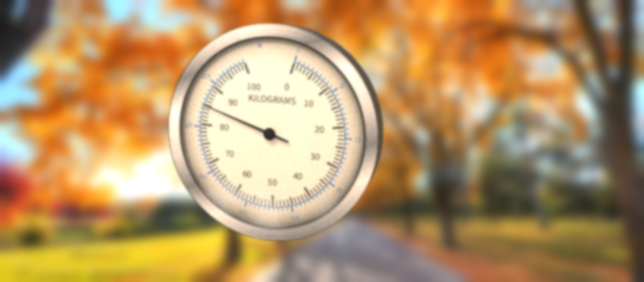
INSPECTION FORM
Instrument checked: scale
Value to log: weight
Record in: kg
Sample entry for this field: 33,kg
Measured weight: 85,kg
